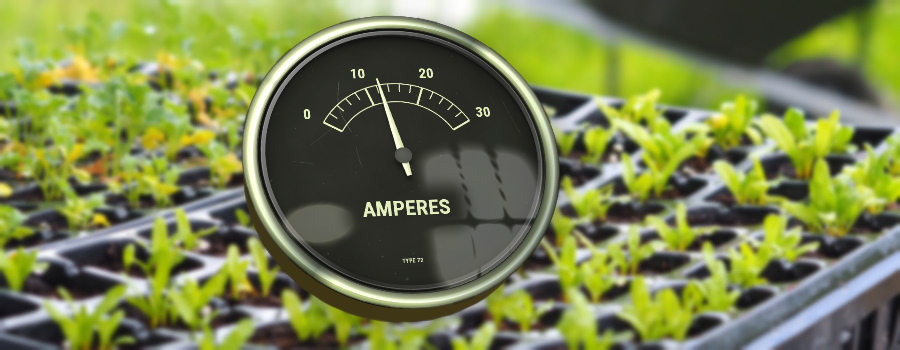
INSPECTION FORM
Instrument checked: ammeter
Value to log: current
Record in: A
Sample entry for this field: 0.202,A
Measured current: 12,A
